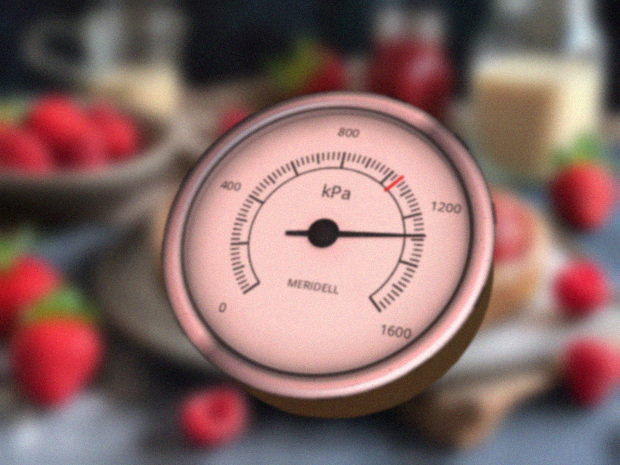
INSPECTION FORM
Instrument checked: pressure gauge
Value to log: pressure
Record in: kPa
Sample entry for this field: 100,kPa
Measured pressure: 1300,kPa
